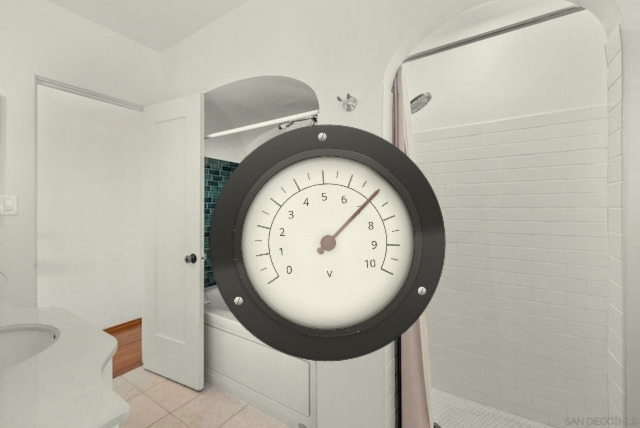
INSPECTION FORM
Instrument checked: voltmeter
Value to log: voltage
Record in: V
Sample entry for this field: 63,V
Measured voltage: 7,V
